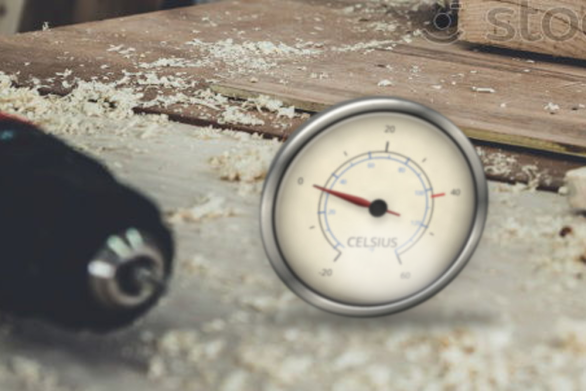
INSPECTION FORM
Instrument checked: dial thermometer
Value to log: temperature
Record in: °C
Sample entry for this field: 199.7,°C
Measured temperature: 0,°C
